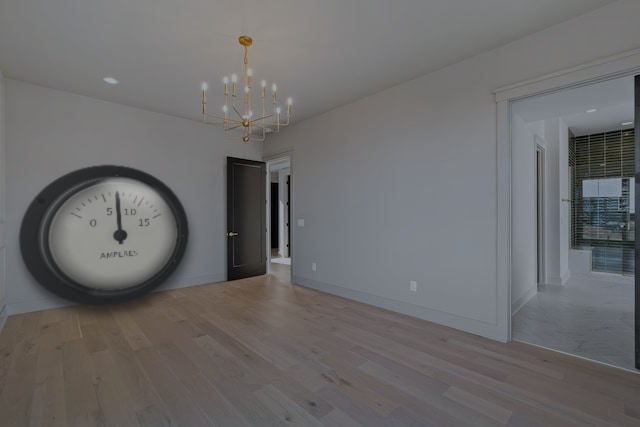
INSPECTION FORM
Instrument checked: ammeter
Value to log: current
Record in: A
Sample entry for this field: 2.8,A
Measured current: 7,A
